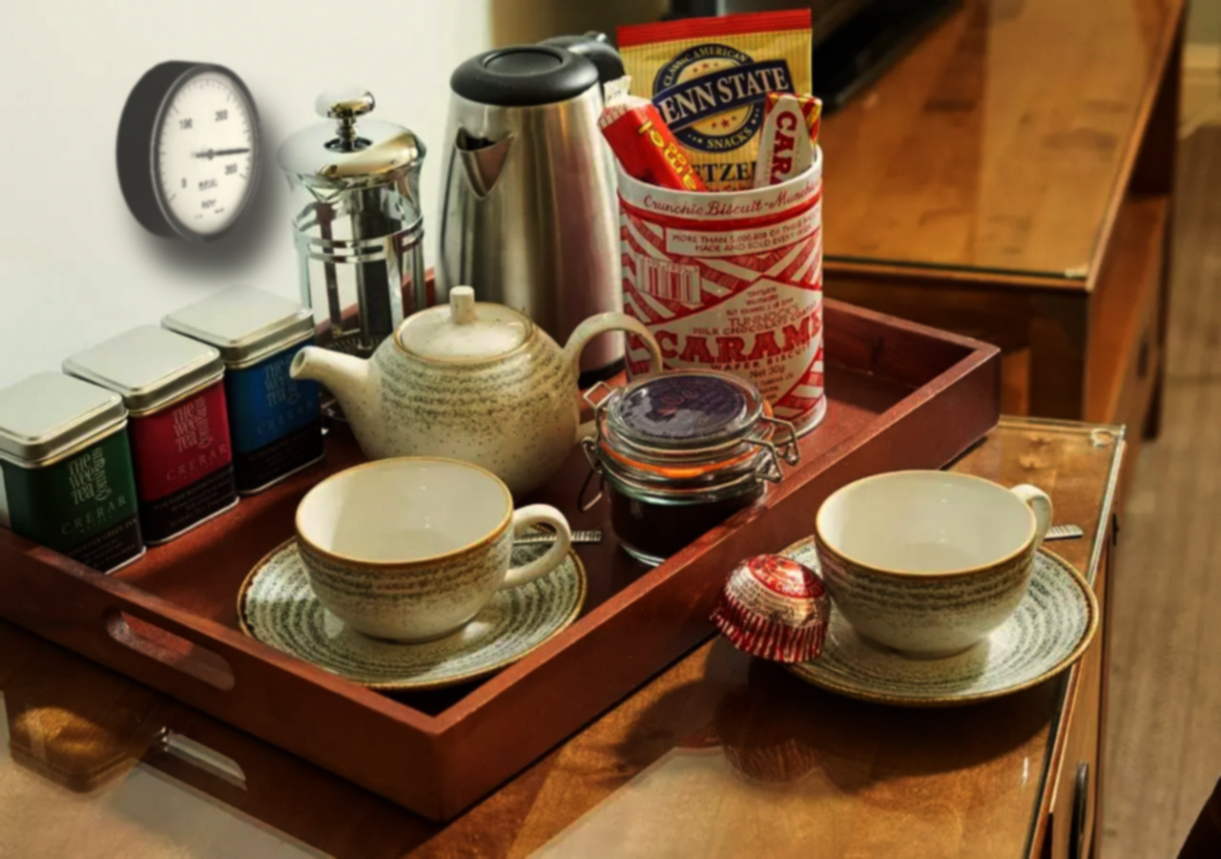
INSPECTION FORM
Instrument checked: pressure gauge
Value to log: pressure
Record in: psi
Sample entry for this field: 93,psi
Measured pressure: 270,psi
